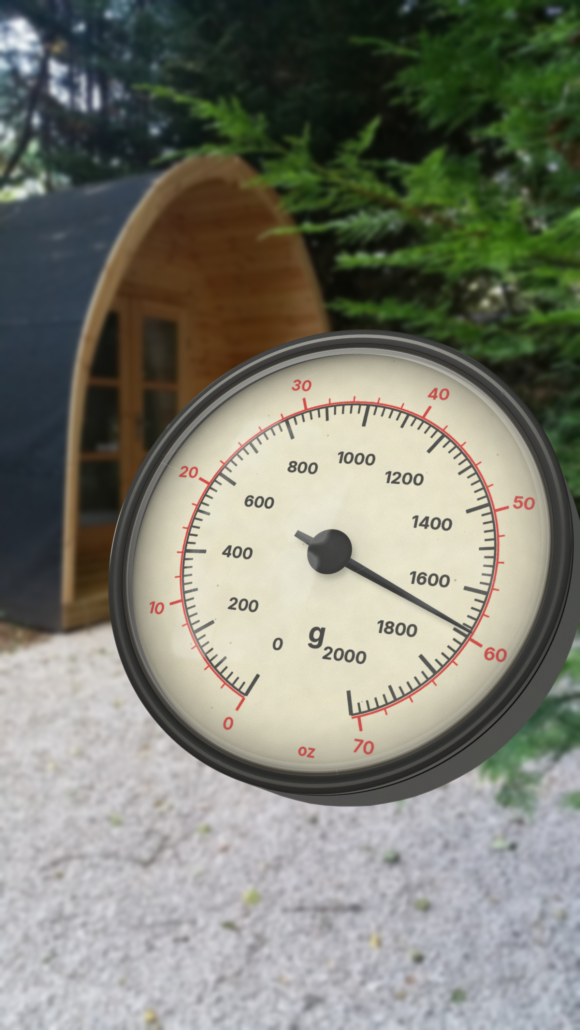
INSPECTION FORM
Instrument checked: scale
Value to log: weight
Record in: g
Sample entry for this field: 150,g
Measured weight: 1690,g
